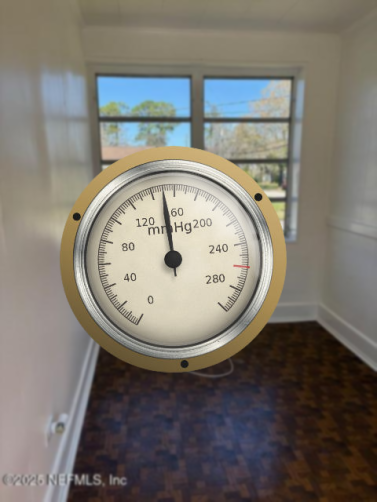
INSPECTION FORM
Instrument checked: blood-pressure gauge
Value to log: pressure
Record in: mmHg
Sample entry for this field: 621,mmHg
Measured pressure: 150,mmHg
